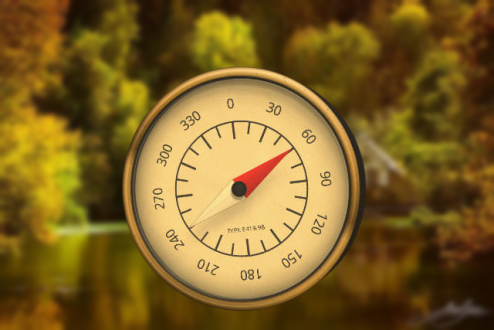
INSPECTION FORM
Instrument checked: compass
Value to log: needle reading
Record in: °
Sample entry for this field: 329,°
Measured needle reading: 60,°
